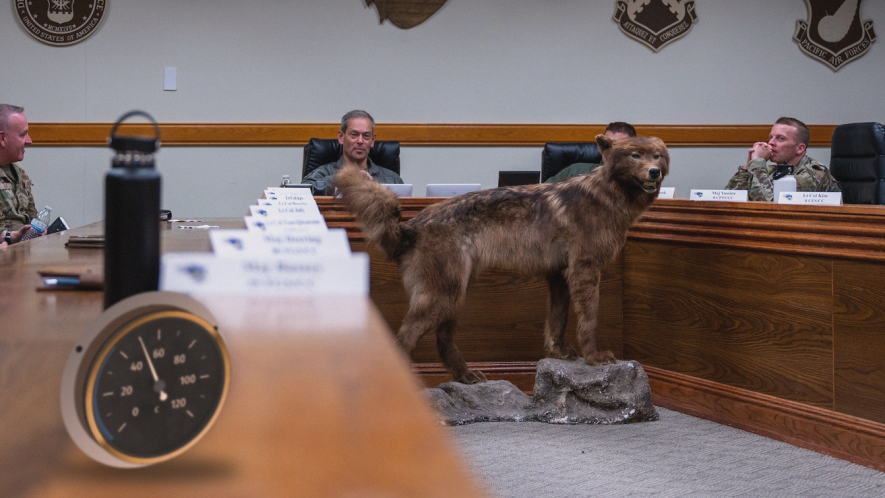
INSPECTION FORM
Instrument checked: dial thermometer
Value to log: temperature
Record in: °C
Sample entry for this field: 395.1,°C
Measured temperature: 50,°C
